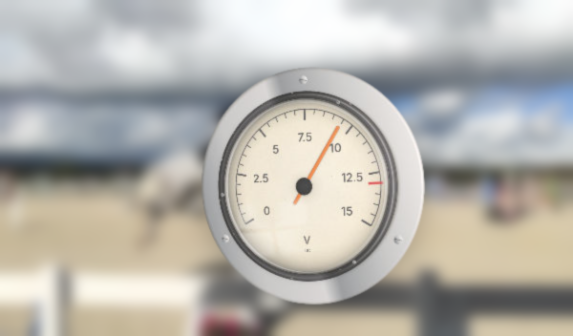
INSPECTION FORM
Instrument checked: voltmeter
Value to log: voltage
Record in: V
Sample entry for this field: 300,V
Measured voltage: 9.5,V
